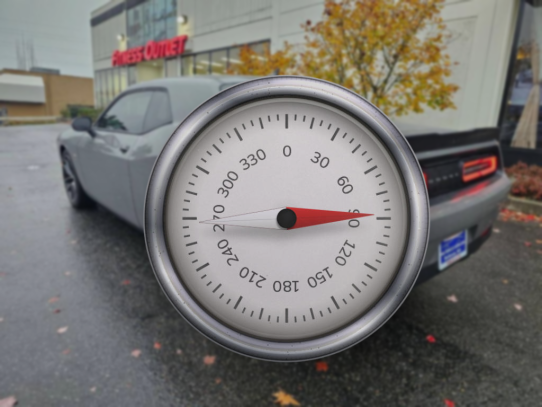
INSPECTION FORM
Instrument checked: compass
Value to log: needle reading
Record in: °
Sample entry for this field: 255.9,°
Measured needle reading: 87.5,°
